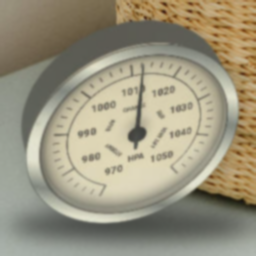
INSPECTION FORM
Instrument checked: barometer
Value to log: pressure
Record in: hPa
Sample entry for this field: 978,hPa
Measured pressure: 1012,hPa
